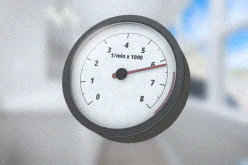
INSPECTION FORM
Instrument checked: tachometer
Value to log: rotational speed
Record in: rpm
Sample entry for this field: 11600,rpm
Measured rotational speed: 6250,rpm
